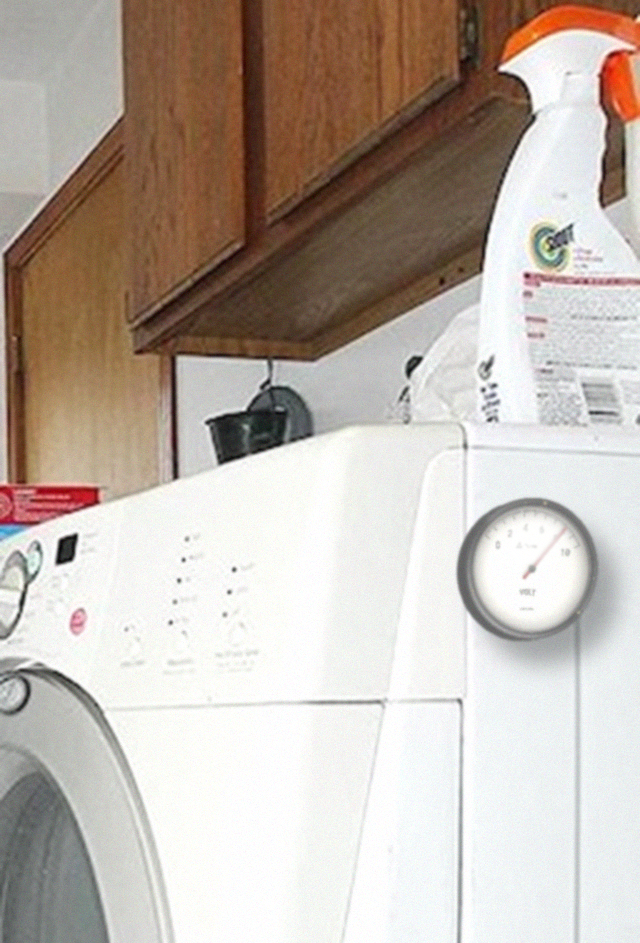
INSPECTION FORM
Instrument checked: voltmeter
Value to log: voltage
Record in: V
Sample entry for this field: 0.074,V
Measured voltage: 8,V
